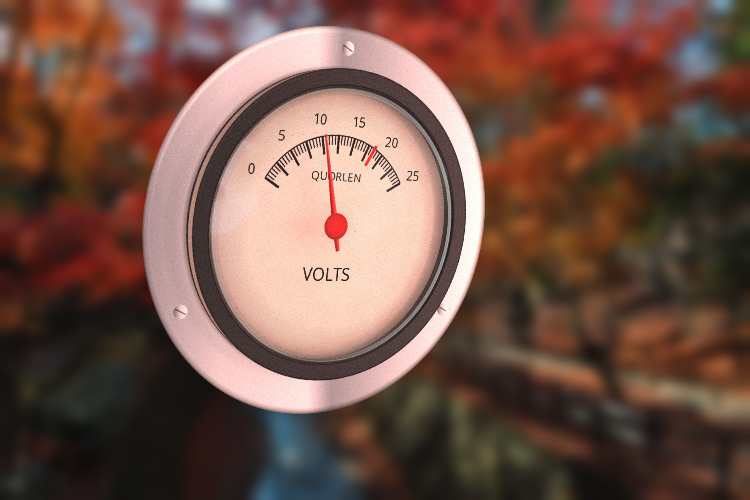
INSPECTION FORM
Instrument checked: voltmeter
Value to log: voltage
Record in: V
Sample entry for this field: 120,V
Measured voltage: 10,V
